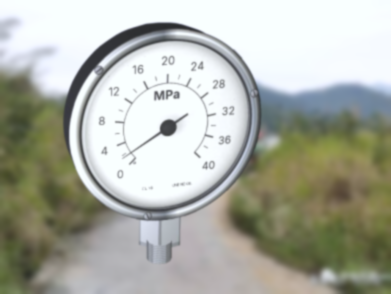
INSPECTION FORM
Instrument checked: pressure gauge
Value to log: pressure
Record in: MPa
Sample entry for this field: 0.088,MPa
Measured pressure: 2,MPa
